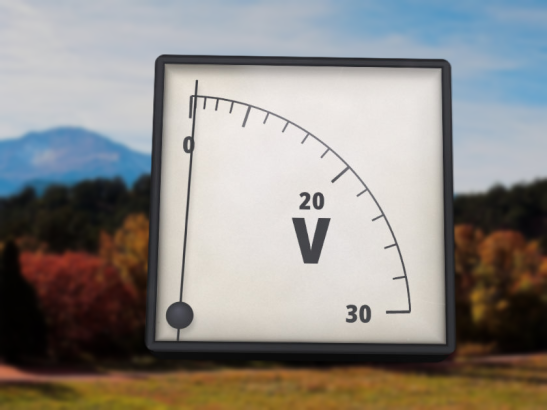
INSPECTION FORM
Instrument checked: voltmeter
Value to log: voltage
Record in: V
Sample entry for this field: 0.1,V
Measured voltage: 2,V
